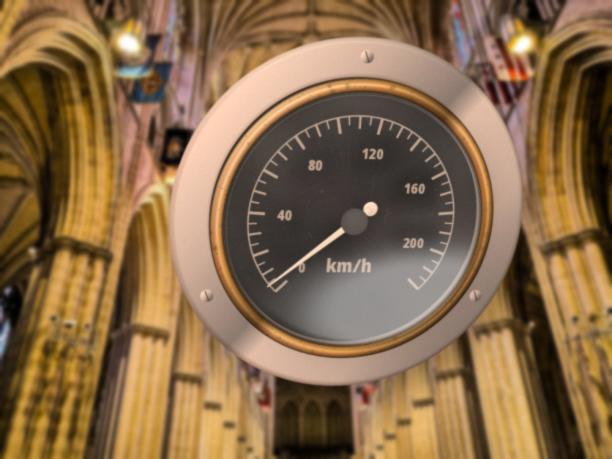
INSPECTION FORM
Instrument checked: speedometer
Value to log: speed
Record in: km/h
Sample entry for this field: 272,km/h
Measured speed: 5,km/h
